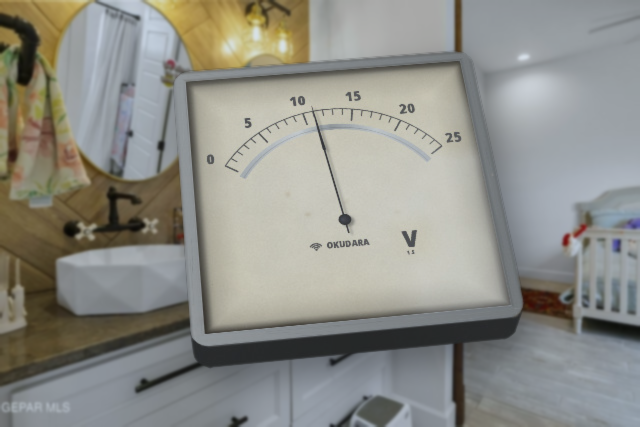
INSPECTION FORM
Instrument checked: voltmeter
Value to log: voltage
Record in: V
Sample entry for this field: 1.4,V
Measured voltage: 11,V
